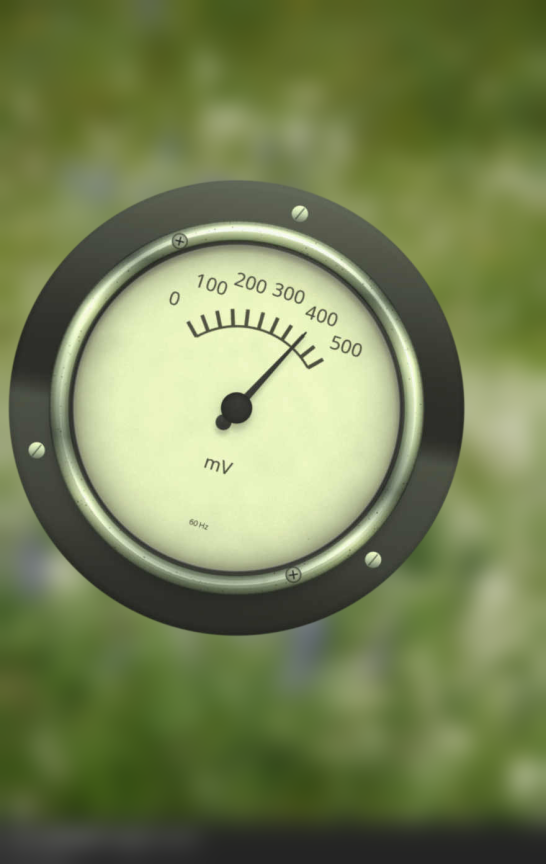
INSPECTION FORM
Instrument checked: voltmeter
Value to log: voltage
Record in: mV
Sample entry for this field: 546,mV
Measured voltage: 400,mV
